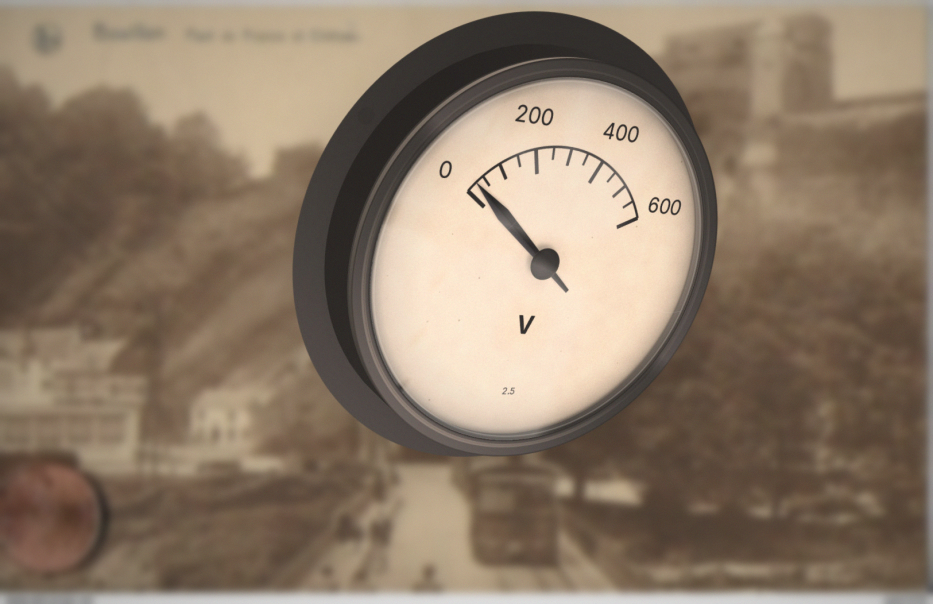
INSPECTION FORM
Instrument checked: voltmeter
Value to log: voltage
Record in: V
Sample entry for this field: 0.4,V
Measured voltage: 25,V
